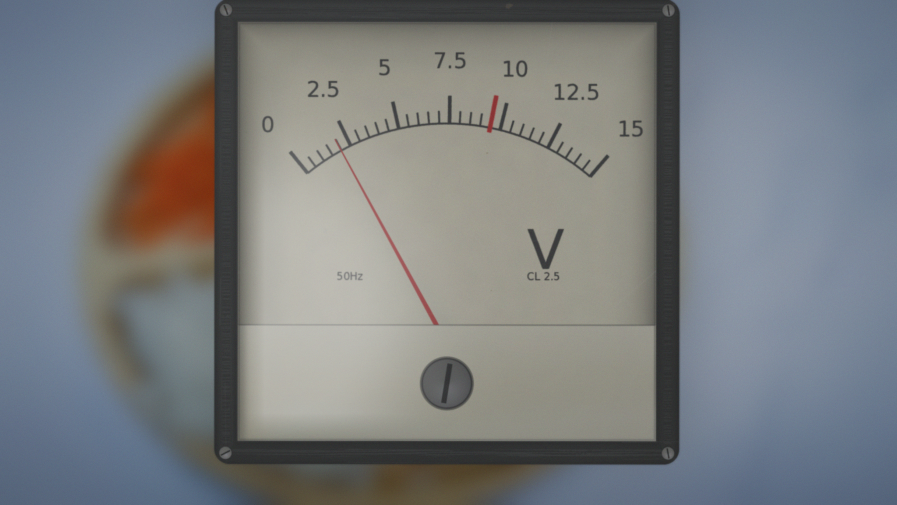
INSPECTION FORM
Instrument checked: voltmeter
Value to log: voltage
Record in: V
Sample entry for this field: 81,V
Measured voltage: 2,V
